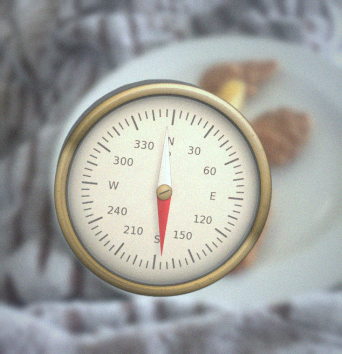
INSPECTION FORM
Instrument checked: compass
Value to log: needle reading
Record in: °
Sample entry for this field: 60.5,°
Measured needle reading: 175,°
